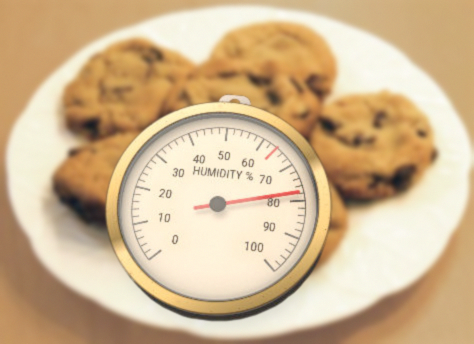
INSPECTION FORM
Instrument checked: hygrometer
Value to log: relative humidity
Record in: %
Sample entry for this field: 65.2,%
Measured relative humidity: 78,%
